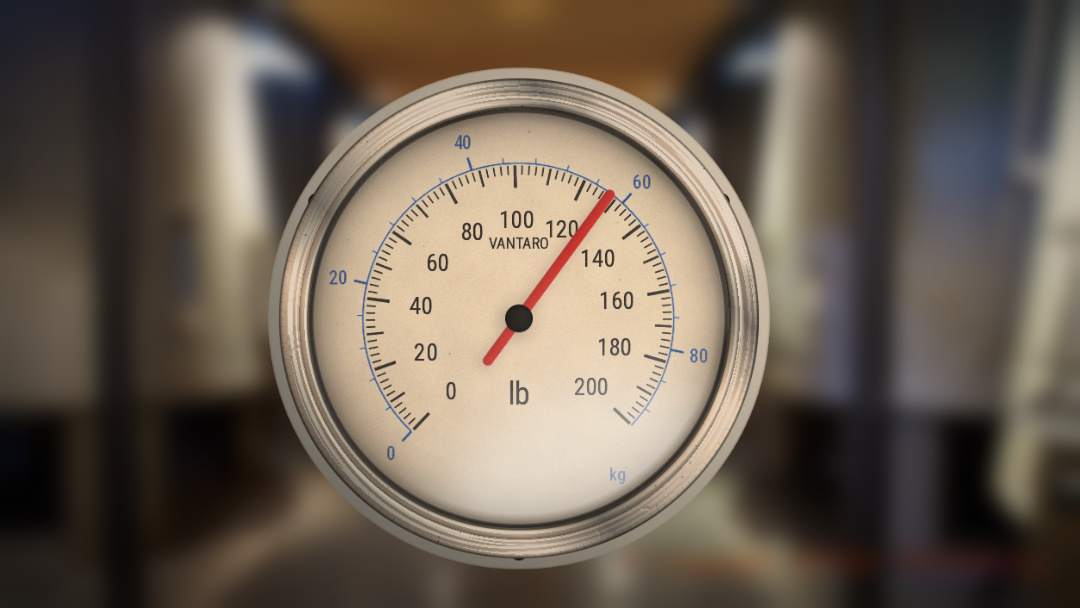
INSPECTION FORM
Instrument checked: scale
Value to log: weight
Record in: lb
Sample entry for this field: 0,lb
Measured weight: 128,lb
